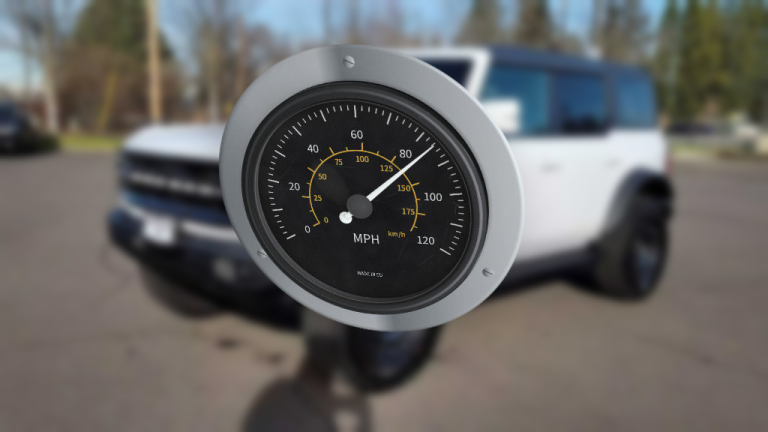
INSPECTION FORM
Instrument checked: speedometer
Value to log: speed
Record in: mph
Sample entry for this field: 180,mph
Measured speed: 84,mph
